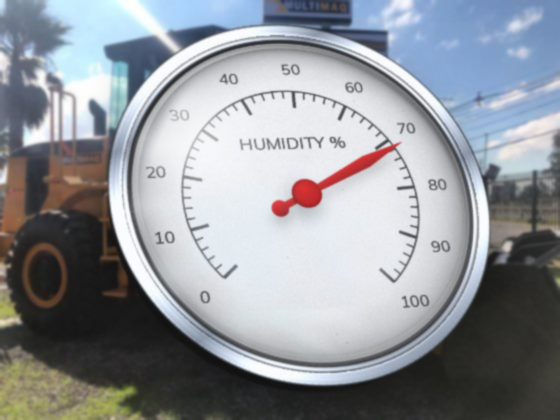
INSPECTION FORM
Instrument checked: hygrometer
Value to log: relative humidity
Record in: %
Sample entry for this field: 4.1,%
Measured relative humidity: 72,%
